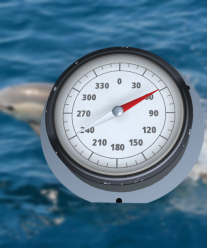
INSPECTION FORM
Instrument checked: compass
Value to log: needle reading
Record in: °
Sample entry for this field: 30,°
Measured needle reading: 60,°
